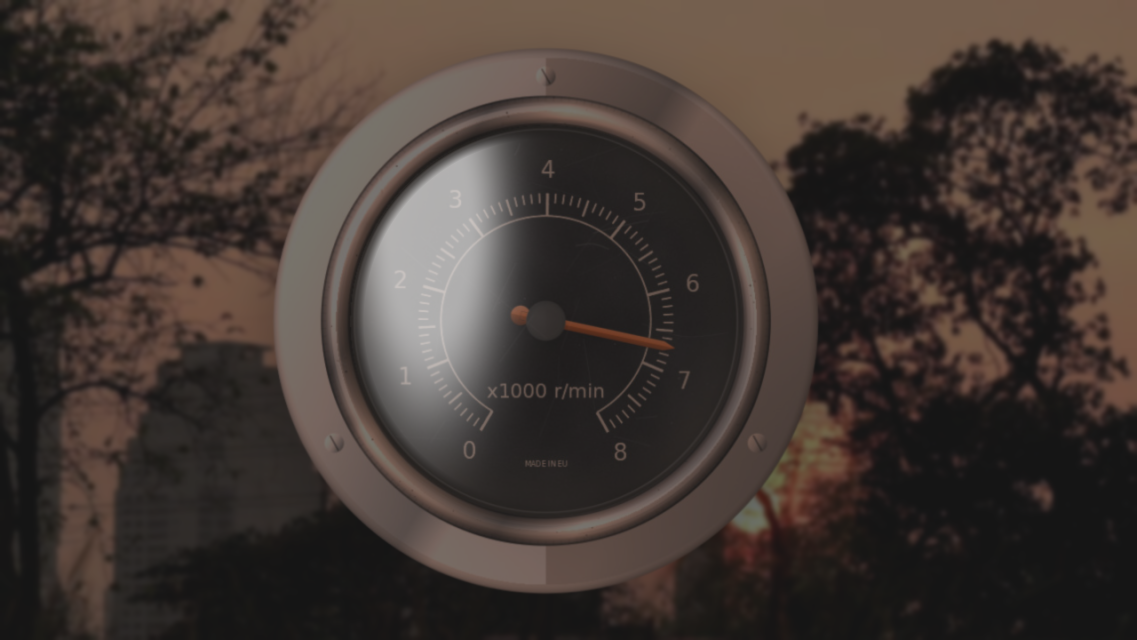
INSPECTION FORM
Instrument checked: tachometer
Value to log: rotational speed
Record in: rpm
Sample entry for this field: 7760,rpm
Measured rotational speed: 6700,rpm
